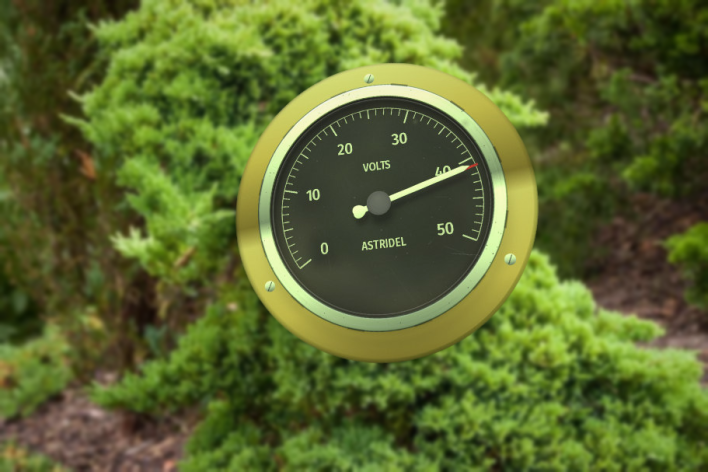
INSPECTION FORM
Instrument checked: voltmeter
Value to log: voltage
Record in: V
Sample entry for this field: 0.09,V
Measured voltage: 41,V
